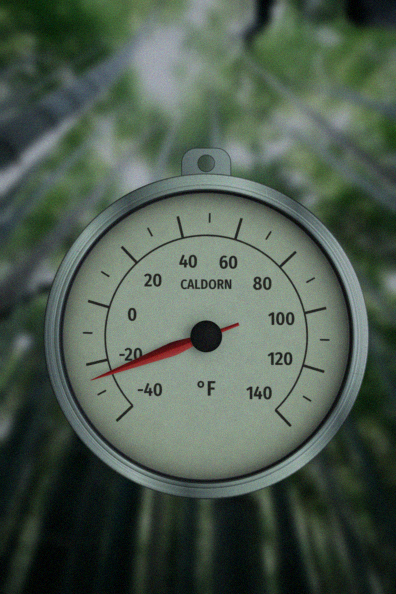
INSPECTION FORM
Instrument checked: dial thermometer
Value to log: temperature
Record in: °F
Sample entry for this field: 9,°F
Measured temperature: -25,°F
